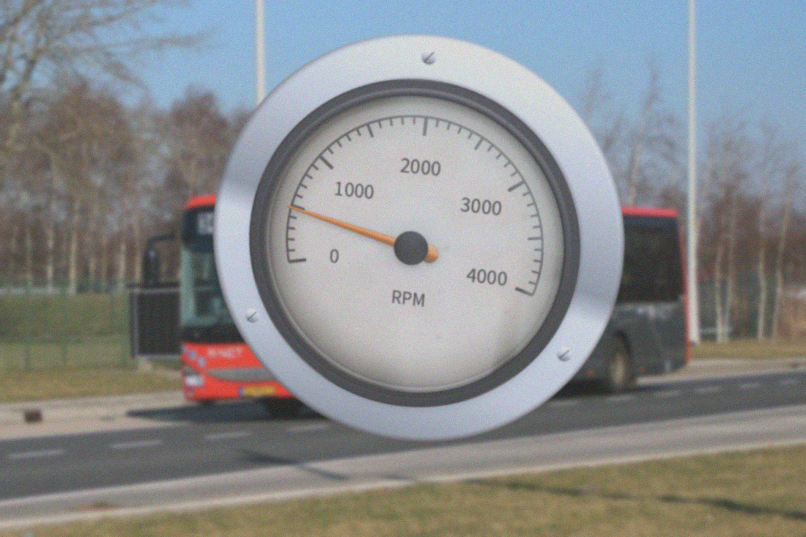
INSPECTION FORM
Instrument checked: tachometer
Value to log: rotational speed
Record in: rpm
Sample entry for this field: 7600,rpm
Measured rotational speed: 500,rpm
